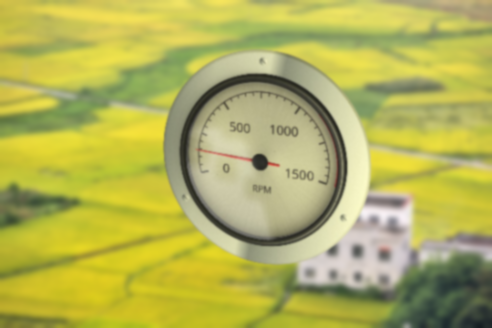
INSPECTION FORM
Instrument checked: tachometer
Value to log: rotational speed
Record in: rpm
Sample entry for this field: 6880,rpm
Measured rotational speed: 150,rpm
